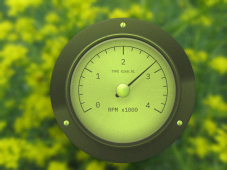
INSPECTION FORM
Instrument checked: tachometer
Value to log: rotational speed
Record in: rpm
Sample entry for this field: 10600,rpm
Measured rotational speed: 2800,rpm
